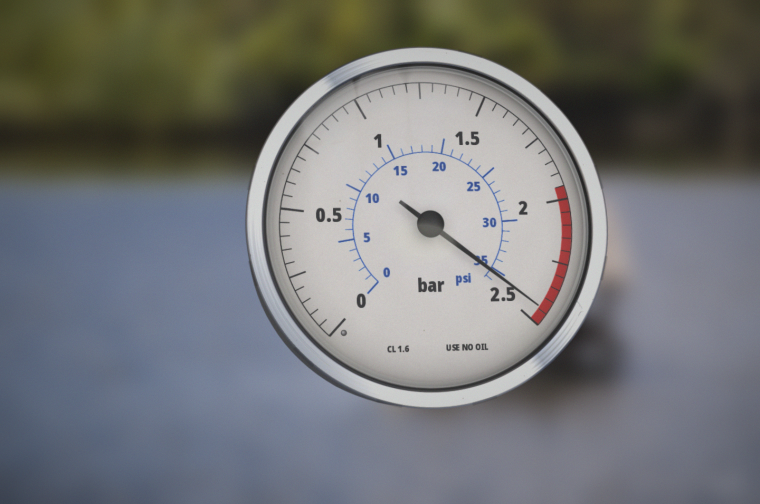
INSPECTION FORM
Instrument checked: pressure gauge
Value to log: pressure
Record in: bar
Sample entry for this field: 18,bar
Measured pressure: 2.45,bar
